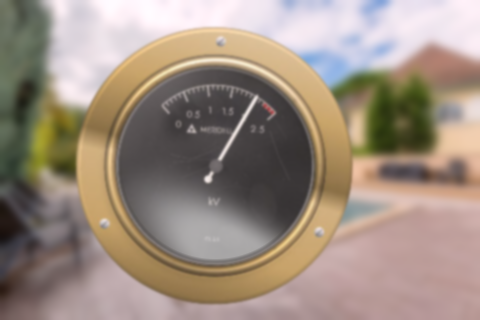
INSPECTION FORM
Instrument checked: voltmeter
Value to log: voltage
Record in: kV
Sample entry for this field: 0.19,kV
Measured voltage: 2,kV
